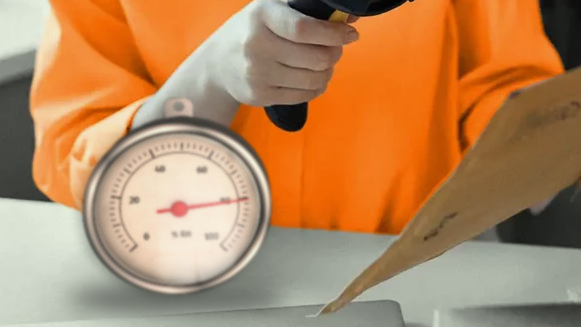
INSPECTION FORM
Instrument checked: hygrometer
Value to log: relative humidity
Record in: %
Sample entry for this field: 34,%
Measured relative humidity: 80,%
